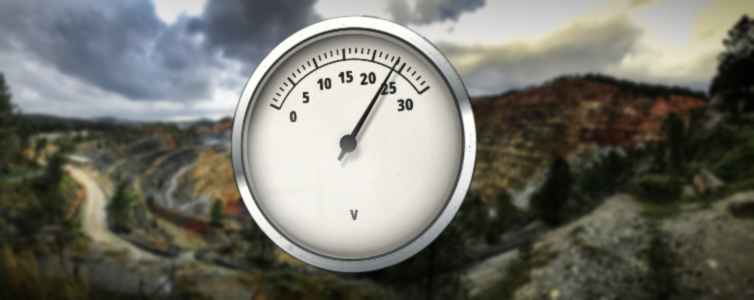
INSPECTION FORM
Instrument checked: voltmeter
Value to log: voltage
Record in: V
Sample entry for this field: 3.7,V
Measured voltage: 24,V
